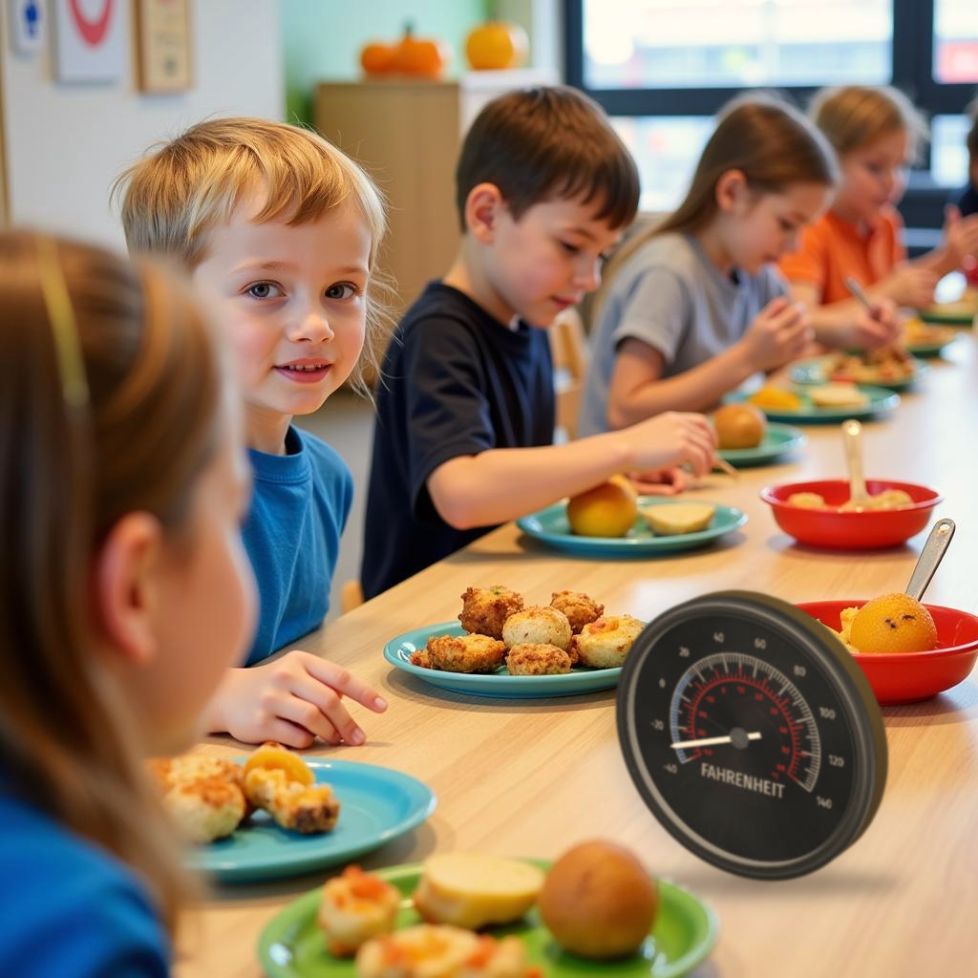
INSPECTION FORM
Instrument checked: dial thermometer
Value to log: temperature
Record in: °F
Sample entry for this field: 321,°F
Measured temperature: -30,°F
